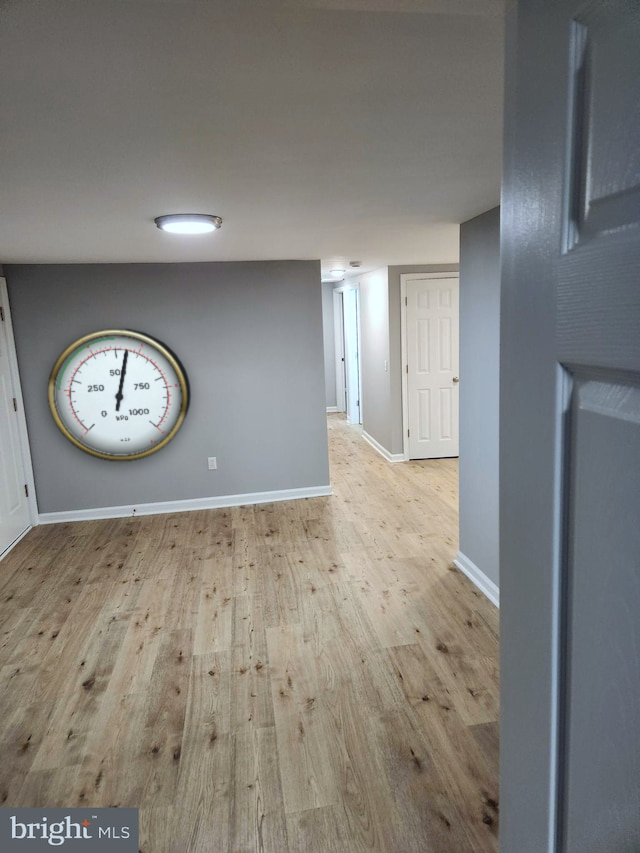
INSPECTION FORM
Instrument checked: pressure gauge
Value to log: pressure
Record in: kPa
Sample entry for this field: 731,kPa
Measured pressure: 550,kPa
